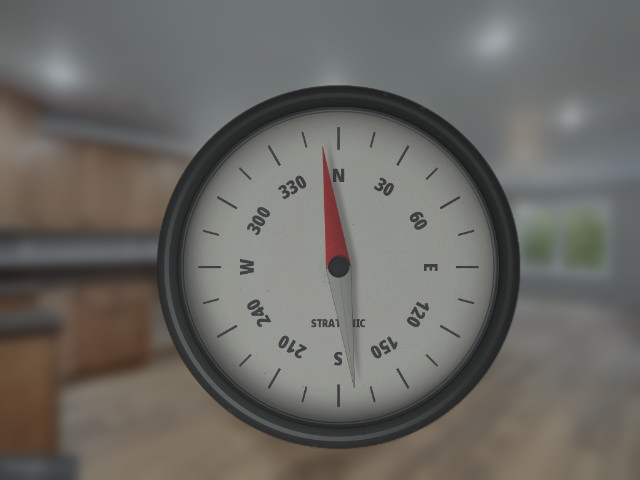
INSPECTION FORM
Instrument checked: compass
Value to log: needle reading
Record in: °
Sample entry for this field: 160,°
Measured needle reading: 352.5,°
